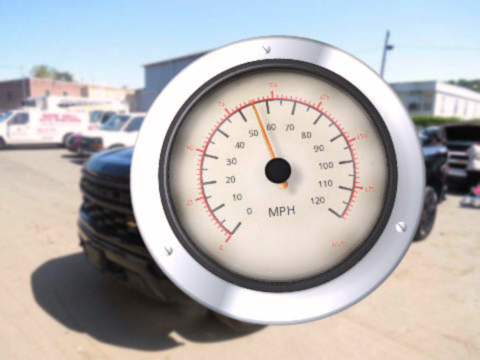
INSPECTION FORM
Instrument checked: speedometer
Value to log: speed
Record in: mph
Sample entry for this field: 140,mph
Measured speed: 55,mph
